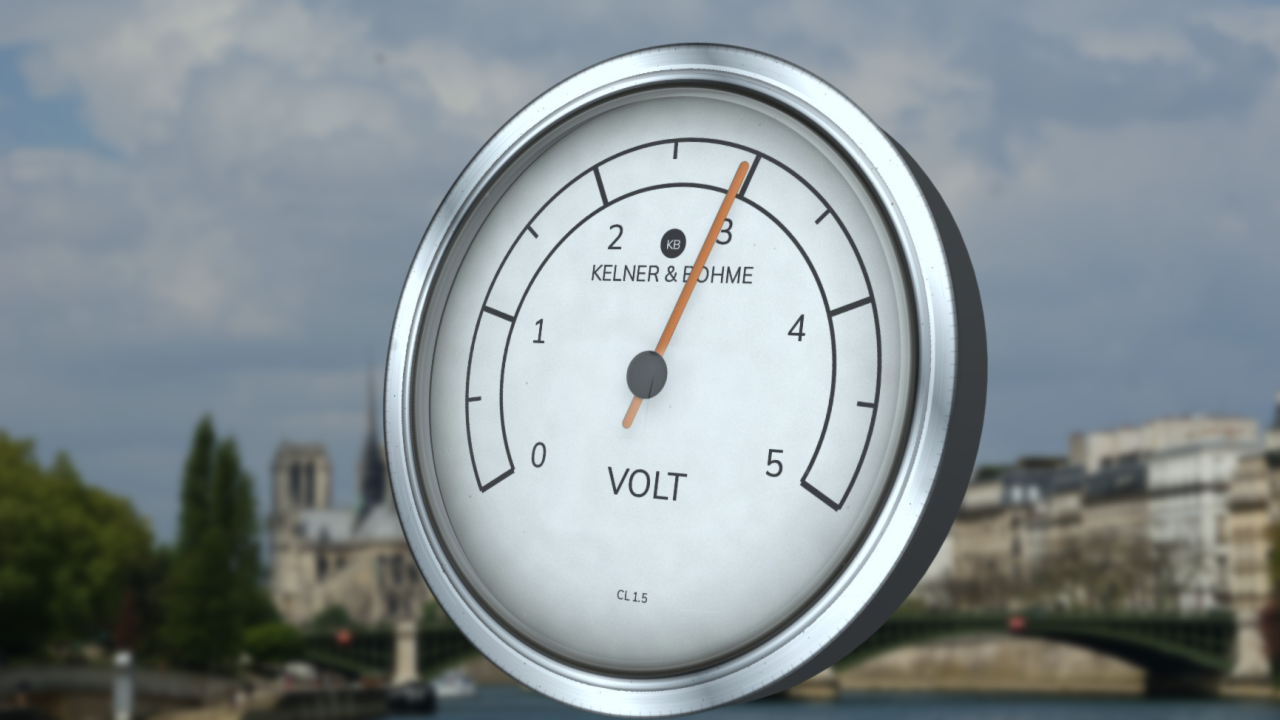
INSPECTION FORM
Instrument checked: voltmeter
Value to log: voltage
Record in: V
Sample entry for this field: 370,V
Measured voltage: 3,V
